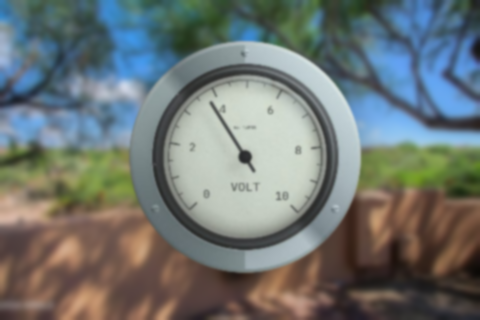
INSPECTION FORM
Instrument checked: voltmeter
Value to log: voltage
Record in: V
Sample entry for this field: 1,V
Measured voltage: 3.75,V
